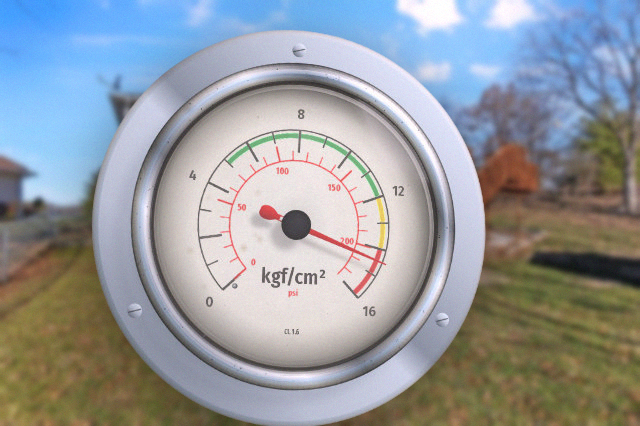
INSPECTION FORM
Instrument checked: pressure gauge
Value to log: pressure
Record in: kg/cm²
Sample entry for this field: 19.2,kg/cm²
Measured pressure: 14.5,kg/cm²
